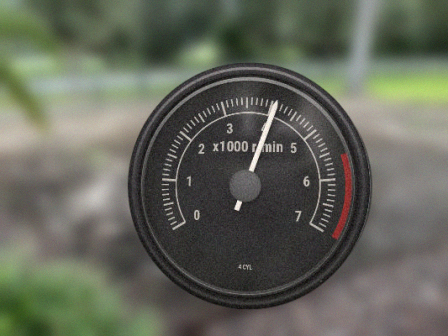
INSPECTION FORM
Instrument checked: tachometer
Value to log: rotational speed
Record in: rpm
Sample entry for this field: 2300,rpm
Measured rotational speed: 4100,rpm
